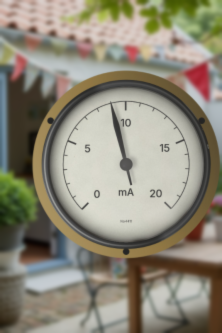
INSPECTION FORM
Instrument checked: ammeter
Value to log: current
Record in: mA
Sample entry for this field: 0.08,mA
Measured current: 9,mA
